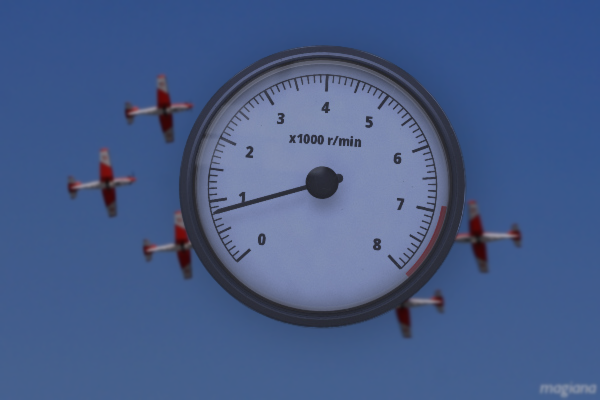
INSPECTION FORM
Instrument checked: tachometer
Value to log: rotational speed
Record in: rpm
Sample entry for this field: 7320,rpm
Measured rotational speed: 800,rpm
